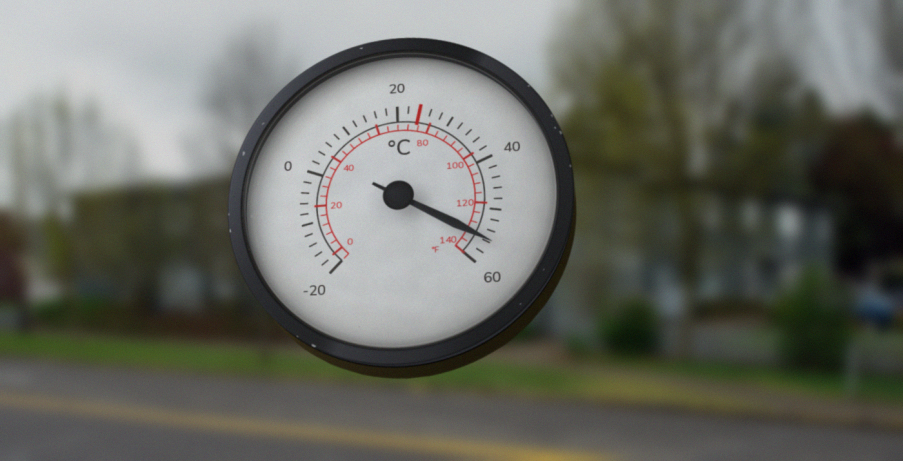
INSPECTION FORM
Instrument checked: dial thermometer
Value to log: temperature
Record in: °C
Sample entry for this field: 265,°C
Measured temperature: 56,°C
